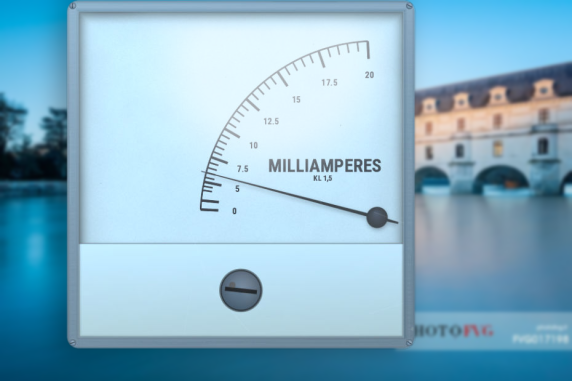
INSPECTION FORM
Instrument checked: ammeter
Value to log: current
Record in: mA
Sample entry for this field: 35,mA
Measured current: 6,mA
